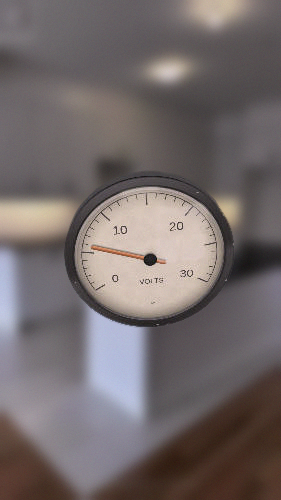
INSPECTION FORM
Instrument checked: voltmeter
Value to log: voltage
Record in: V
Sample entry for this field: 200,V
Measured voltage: 6,V
